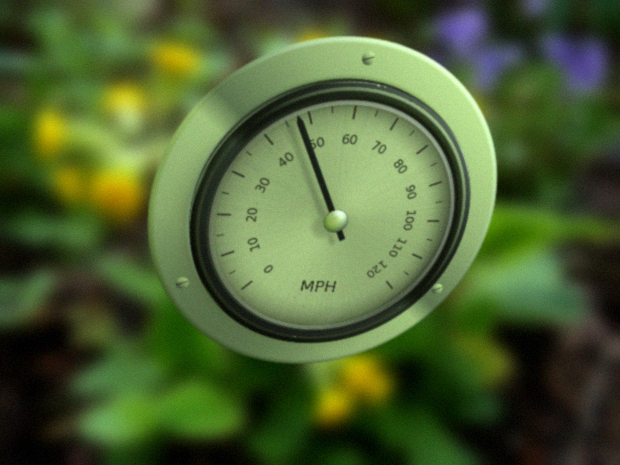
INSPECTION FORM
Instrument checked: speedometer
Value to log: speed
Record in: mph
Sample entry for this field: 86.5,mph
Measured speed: 47.5,mph
